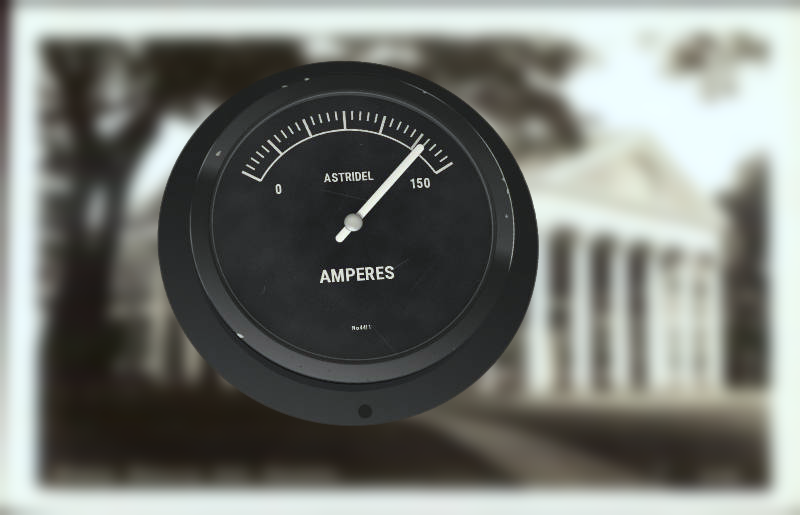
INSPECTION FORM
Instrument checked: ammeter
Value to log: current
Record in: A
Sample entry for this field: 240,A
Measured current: 130,A
